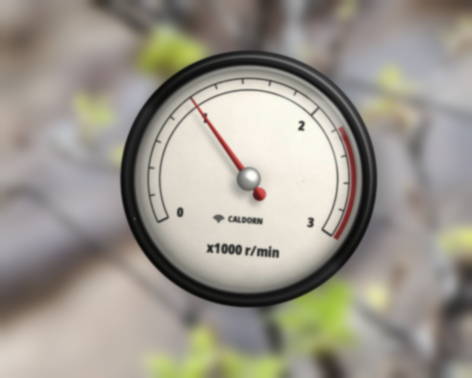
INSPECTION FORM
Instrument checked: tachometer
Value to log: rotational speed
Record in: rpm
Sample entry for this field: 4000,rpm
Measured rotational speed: 1000,rpm
